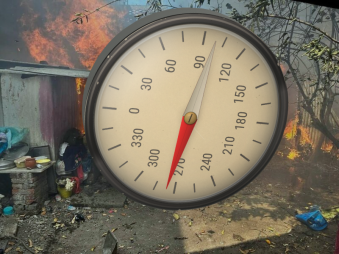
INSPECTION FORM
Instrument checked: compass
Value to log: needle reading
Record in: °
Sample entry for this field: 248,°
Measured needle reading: 277.5,°
